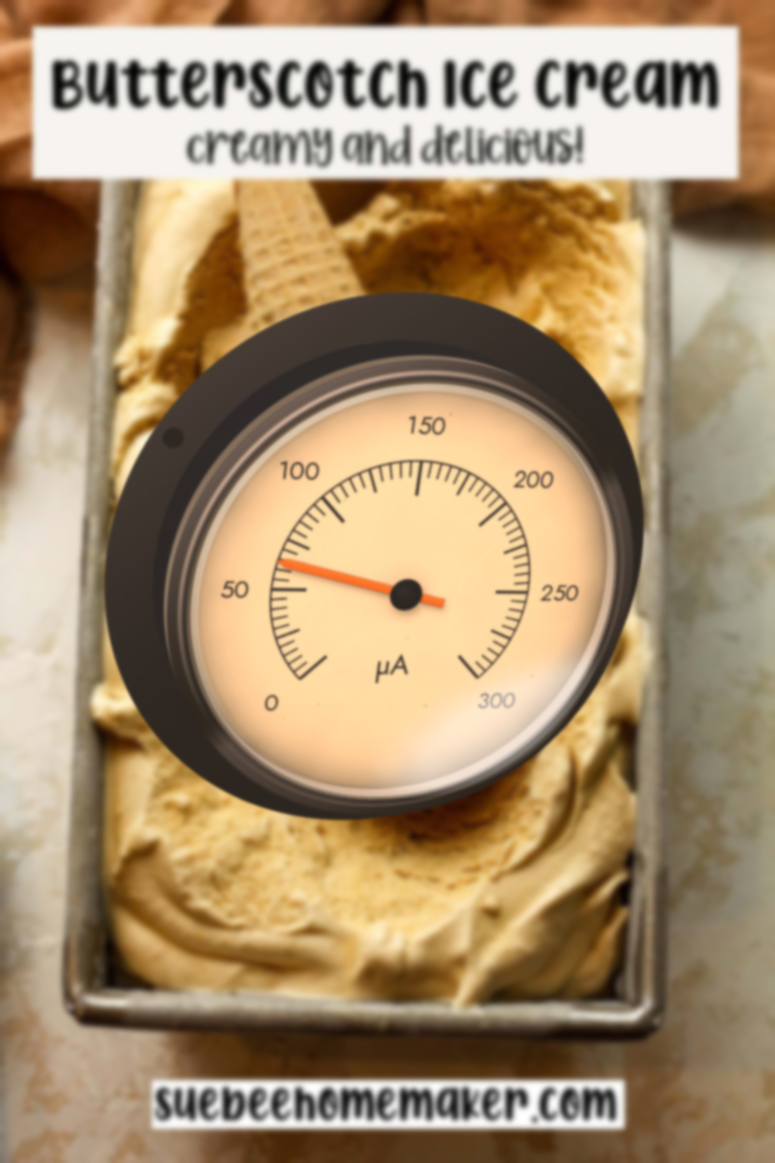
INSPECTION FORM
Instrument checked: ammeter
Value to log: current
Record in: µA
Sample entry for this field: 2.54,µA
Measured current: 65,µA
